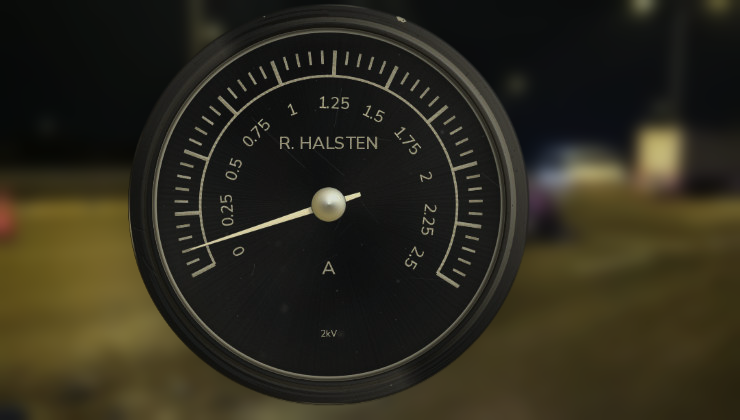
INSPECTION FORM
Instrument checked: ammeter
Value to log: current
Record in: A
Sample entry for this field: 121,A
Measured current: 0.1,A
